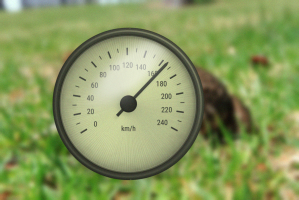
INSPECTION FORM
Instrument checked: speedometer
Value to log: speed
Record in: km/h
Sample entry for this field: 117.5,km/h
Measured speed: 165,km/h
